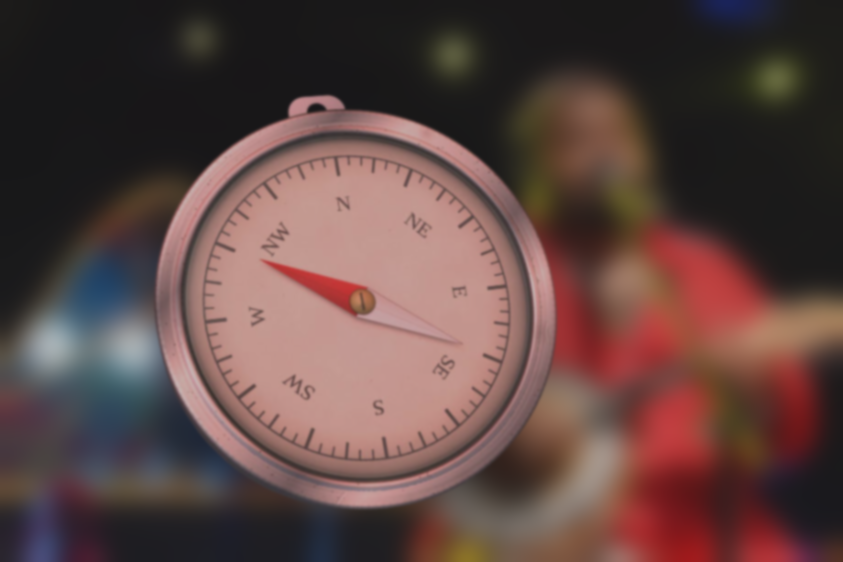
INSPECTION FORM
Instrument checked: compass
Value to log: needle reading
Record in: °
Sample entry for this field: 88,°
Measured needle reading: 300,°
